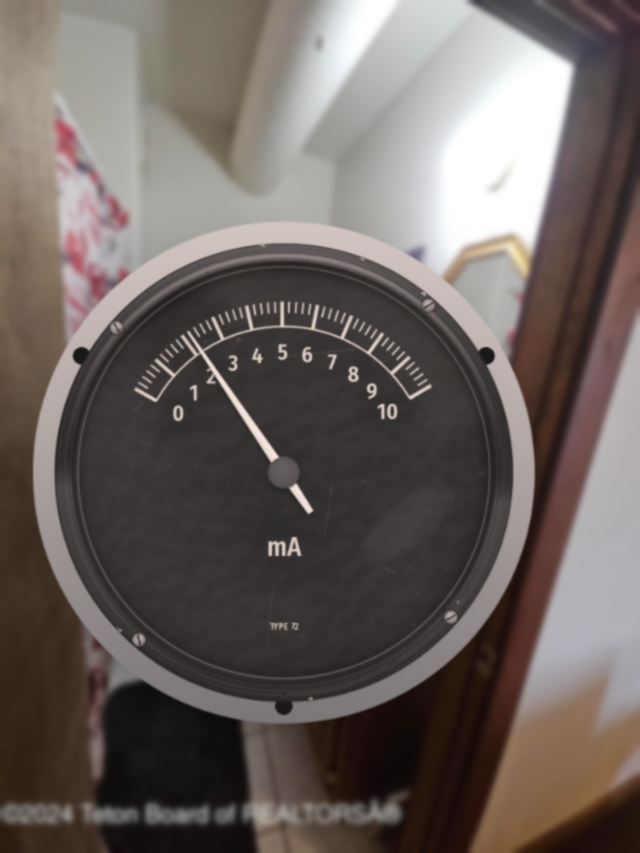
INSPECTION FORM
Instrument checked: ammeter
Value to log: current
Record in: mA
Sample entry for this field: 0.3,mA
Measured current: 2.2,mA
